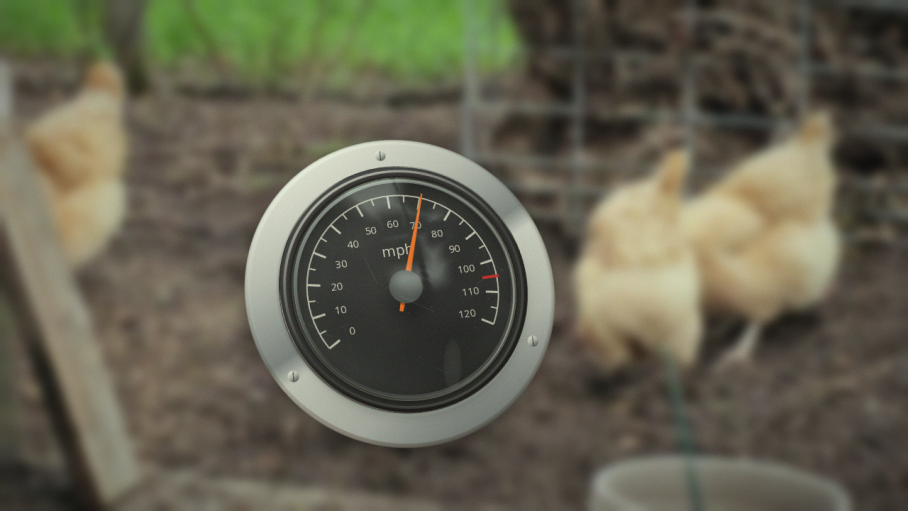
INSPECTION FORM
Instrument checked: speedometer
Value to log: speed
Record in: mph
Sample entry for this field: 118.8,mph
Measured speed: 70,mph
